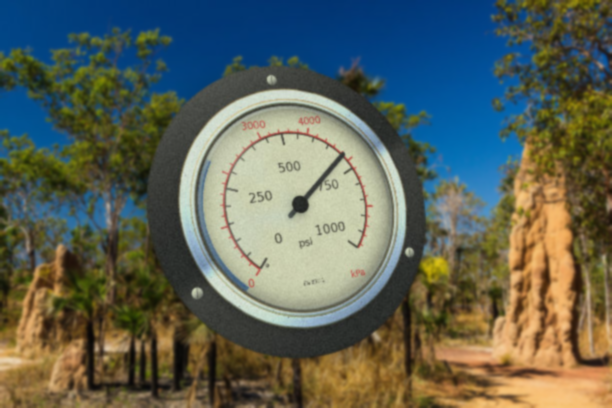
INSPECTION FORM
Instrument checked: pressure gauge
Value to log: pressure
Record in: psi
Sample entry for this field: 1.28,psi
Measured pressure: 700,psi
